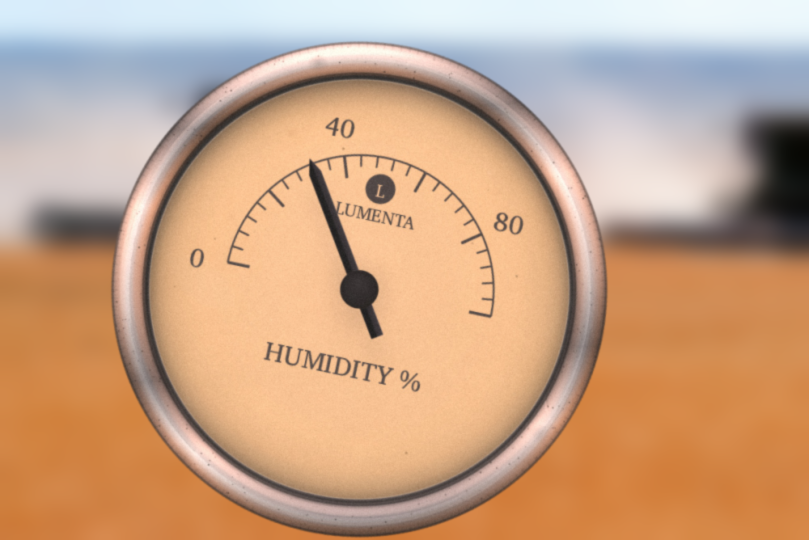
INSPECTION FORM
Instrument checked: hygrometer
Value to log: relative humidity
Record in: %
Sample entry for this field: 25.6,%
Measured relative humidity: 32,%
